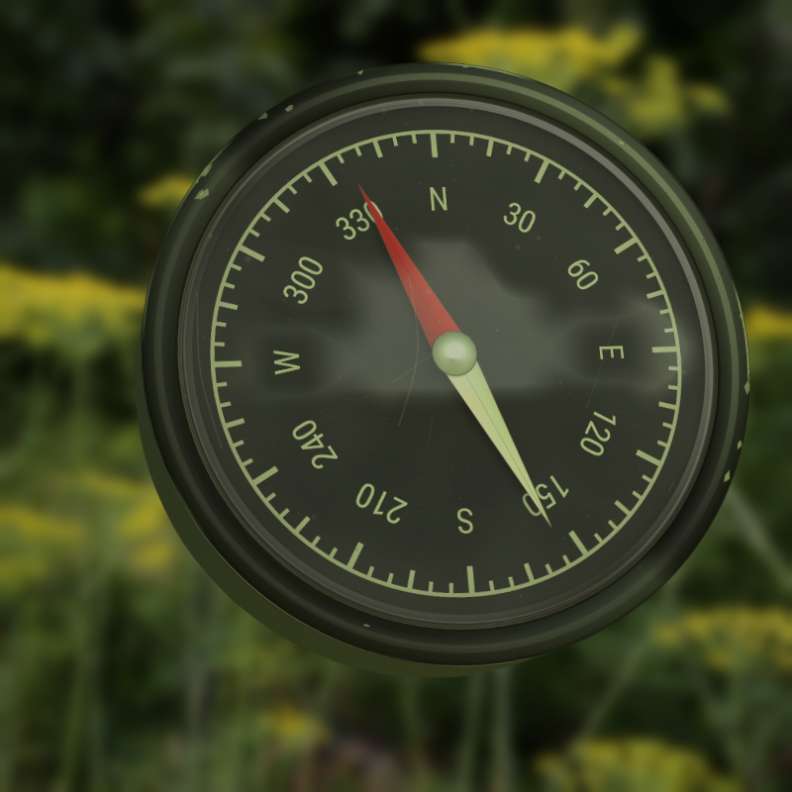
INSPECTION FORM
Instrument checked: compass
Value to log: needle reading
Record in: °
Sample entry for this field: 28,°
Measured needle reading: 335,°
